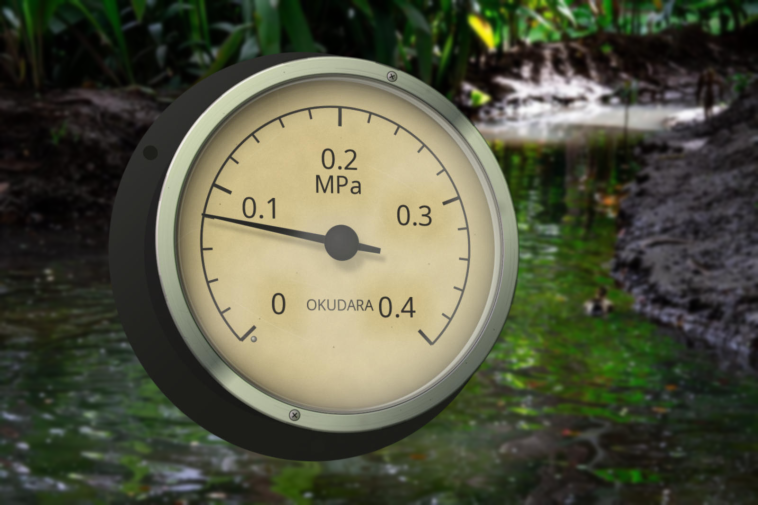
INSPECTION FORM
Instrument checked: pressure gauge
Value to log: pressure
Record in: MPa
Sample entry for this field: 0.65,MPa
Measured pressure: 0.08,MPa
